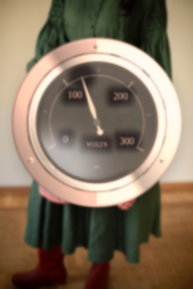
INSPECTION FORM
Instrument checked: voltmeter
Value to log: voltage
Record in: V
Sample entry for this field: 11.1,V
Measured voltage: 125,V
